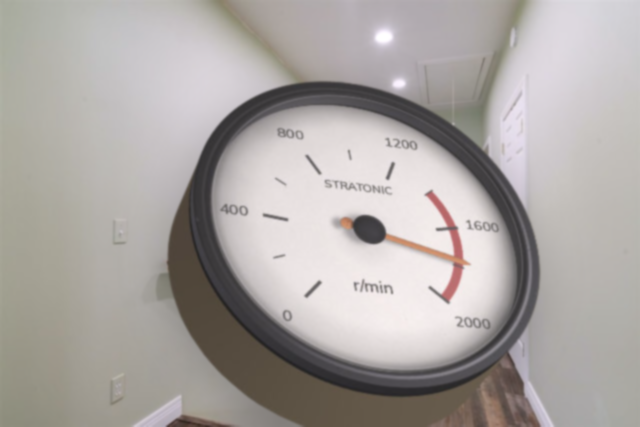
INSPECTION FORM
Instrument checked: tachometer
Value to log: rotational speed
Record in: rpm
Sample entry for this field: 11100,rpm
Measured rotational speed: 1800,rpm
